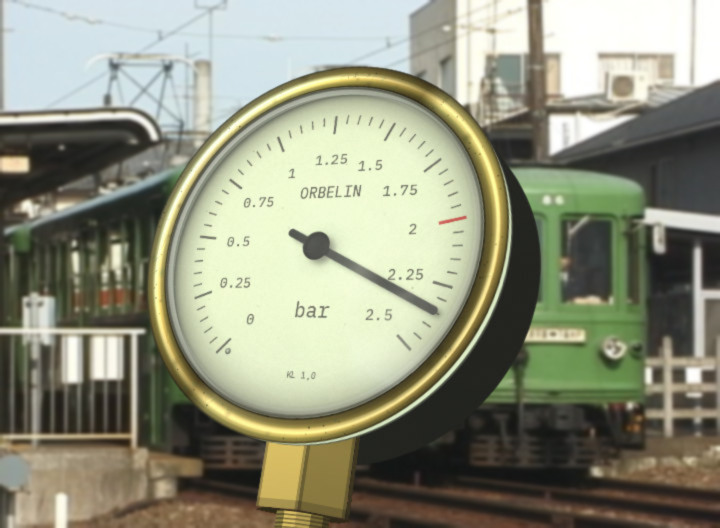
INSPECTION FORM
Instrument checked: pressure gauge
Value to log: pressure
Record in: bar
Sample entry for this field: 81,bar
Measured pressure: 2.35,bar
